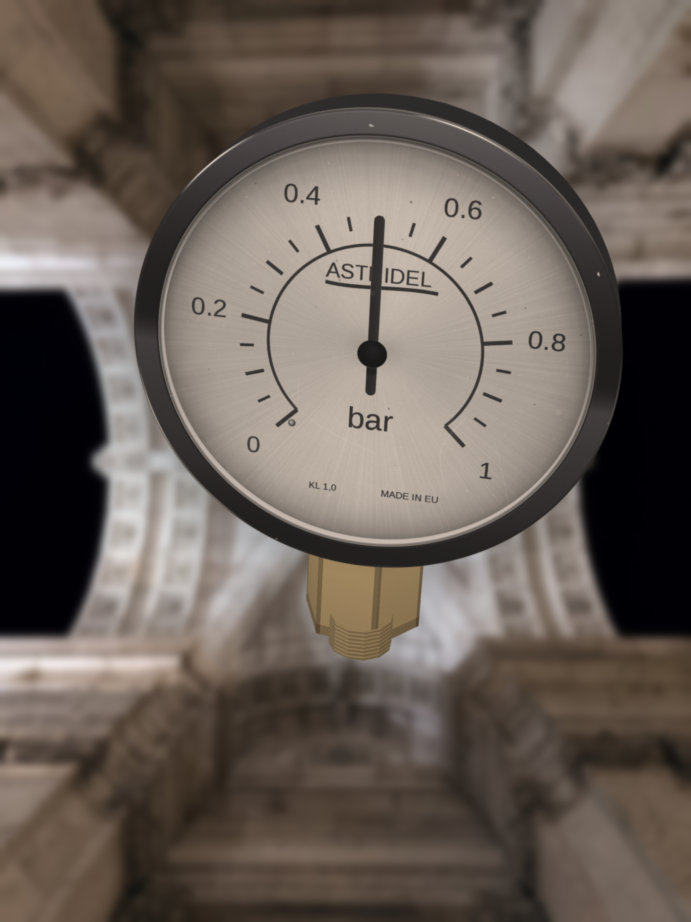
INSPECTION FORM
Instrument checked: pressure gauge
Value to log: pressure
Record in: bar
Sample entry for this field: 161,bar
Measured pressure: 0.5,bar
